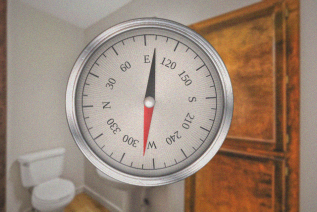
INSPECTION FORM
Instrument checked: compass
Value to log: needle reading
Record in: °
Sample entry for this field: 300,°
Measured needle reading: 280,°
